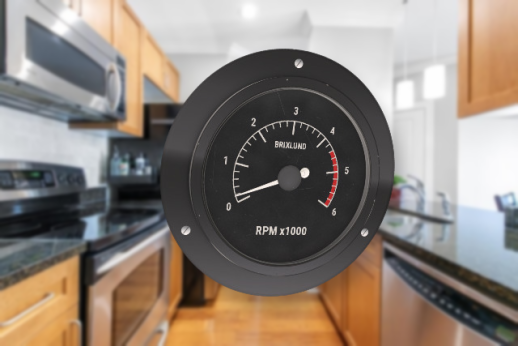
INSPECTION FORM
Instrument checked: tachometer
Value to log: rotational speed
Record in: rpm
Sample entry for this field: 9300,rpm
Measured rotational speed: 200,rpm
